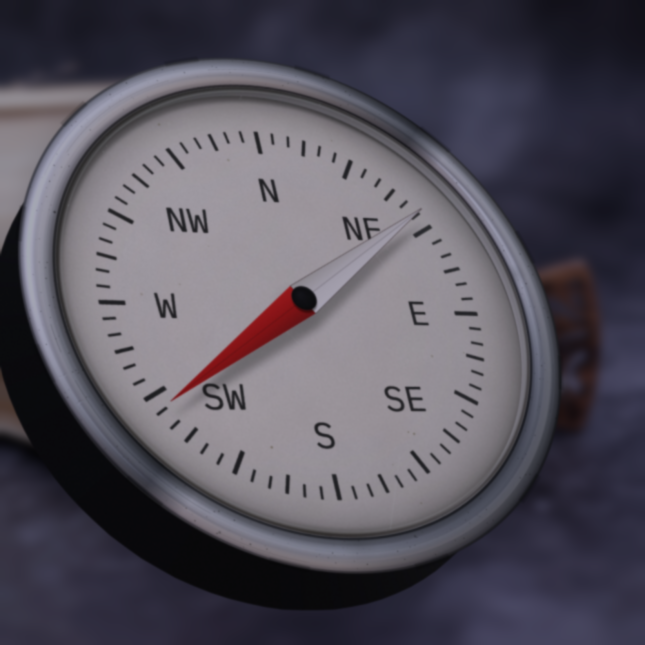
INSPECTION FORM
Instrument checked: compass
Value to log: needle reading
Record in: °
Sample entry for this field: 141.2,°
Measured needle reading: 235,°
